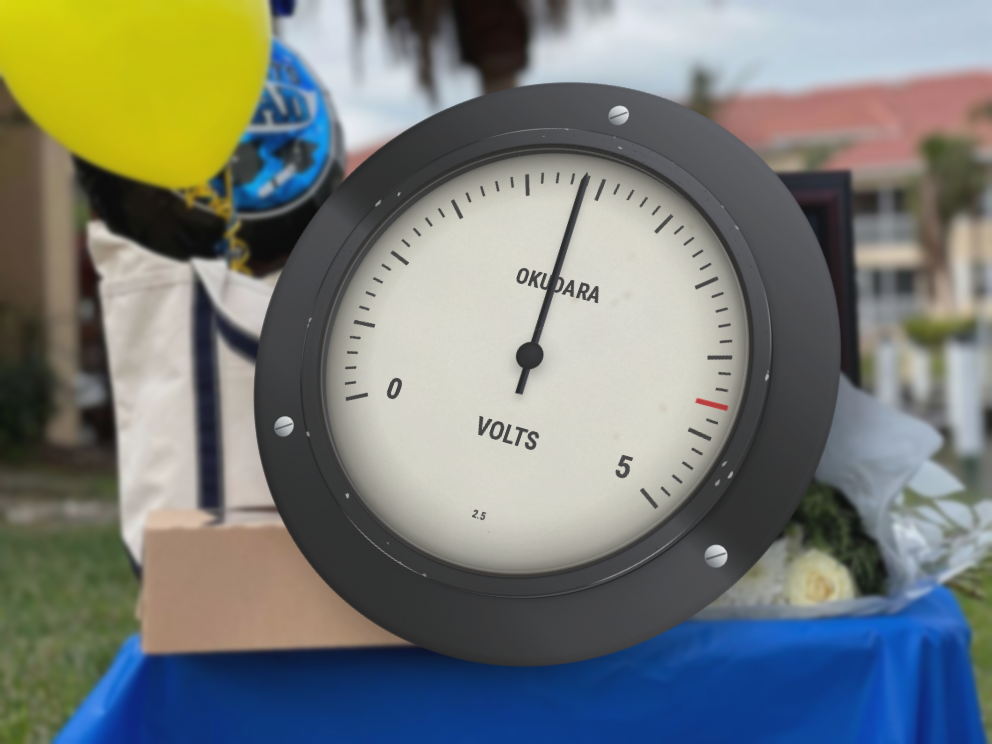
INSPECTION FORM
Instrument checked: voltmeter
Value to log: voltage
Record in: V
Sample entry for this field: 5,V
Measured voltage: 2.4,V
